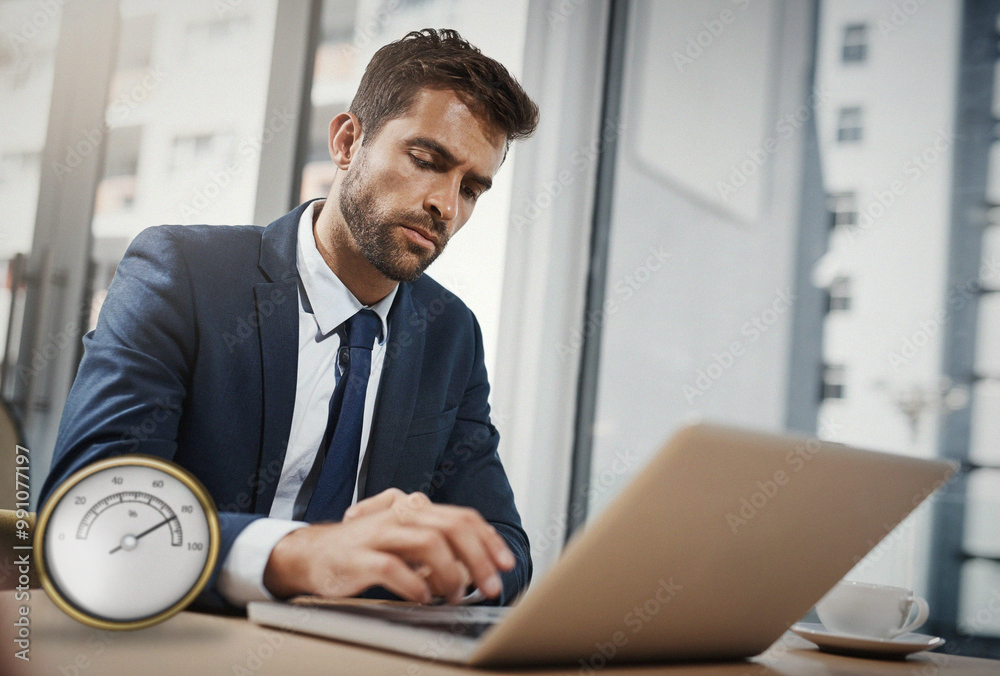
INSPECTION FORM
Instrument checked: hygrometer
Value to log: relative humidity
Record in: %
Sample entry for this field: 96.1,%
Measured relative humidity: 80,%
